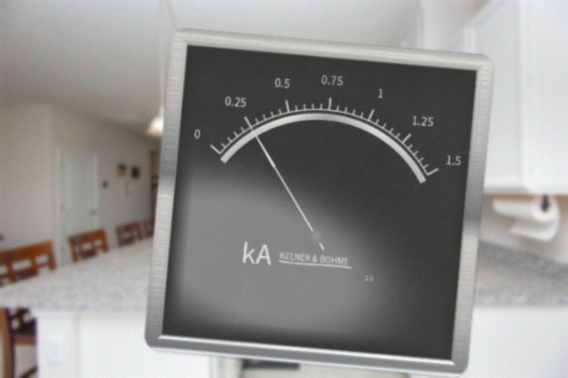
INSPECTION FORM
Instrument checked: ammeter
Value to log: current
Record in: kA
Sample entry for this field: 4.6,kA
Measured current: 0.25,kA
